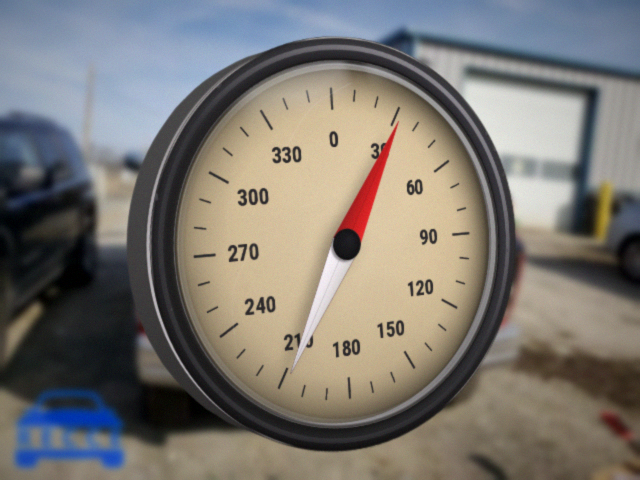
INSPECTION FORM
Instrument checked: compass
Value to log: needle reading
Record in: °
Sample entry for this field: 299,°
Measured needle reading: 30,°
